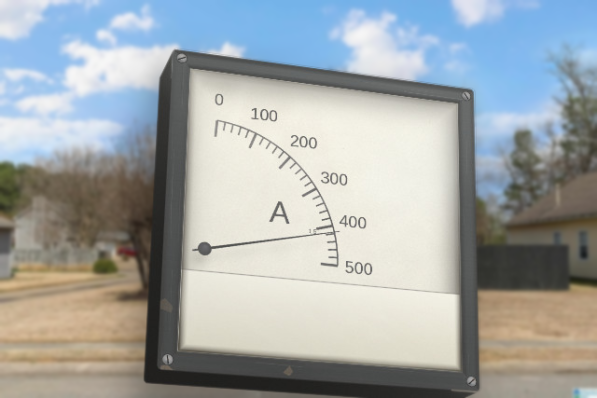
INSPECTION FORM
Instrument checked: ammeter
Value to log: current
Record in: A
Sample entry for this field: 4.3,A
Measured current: 420,A
